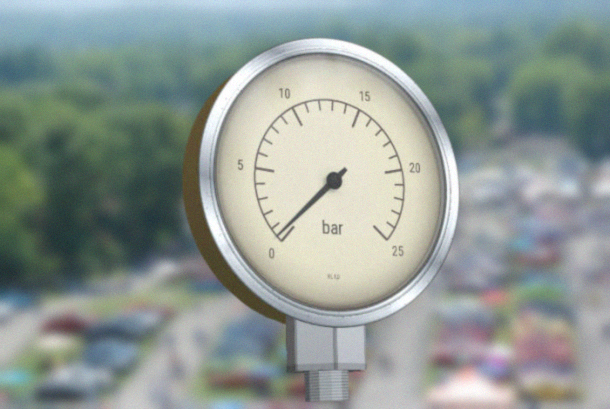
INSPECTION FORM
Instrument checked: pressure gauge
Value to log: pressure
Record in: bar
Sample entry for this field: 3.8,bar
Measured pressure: 0.5,bar
